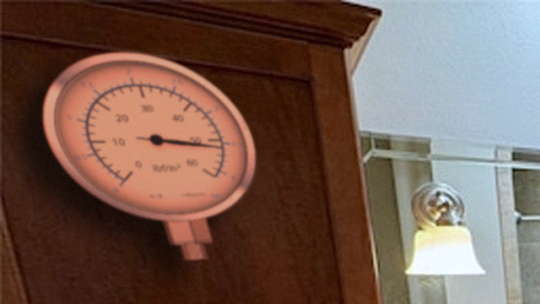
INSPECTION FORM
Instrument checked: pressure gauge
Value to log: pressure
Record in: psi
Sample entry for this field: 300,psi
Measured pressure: 52,psi
